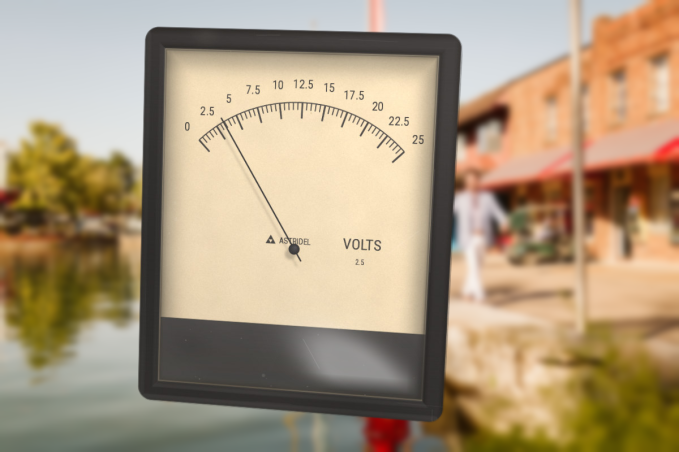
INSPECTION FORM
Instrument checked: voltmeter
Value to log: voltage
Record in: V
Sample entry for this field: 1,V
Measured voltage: 3.5,V
